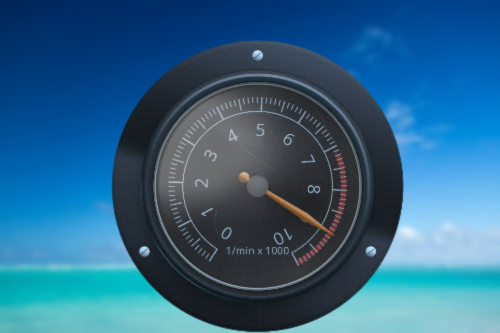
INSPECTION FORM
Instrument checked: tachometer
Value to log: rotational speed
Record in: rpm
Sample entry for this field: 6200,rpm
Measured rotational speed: 9000,rpm
